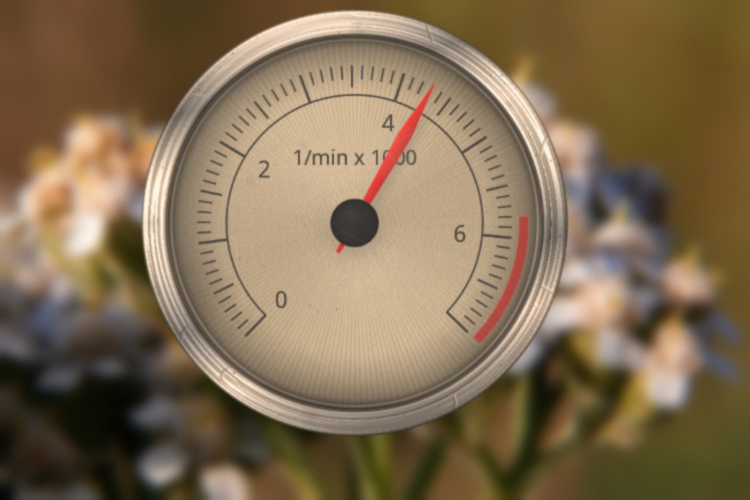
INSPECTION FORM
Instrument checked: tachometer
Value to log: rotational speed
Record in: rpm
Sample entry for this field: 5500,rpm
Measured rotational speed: 4300,rpm
